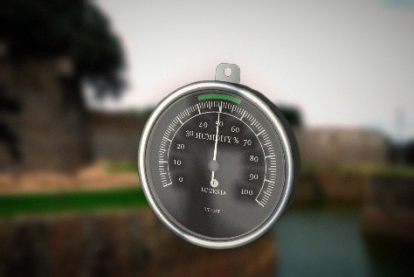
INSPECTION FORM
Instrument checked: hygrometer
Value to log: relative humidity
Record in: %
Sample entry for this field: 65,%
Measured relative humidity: 50,%
